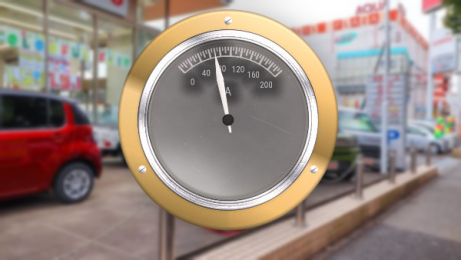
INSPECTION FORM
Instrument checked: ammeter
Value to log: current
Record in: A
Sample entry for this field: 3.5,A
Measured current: 70,A
